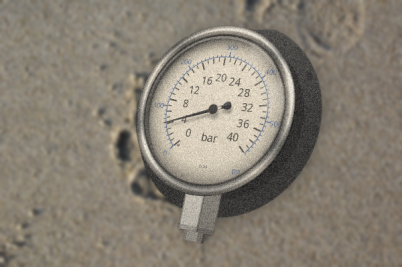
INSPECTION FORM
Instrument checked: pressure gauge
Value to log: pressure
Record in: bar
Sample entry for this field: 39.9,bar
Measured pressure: 4,bar
